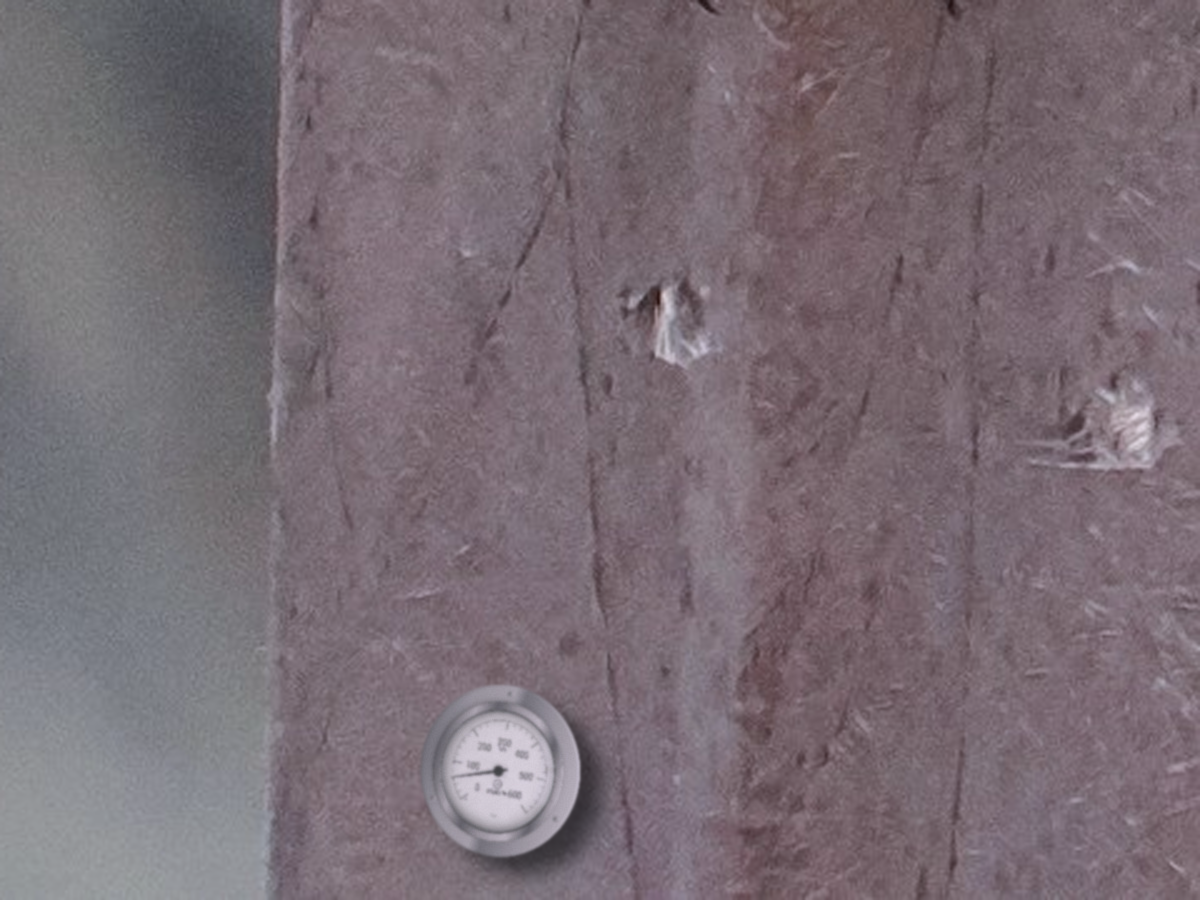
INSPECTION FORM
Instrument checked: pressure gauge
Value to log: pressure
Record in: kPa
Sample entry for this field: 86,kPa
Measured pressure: 60,kPa
